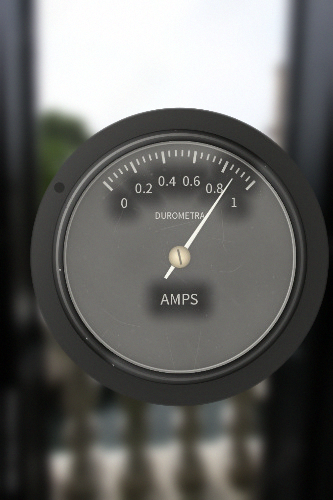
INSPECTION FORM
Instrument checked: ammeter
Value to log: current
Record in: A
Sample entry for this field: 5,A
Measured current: 0.88,A
